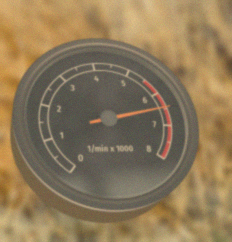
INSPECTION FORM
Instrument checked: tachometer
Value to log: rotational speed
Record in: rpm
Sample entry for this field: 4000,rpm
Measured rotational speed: 6500,rpm
